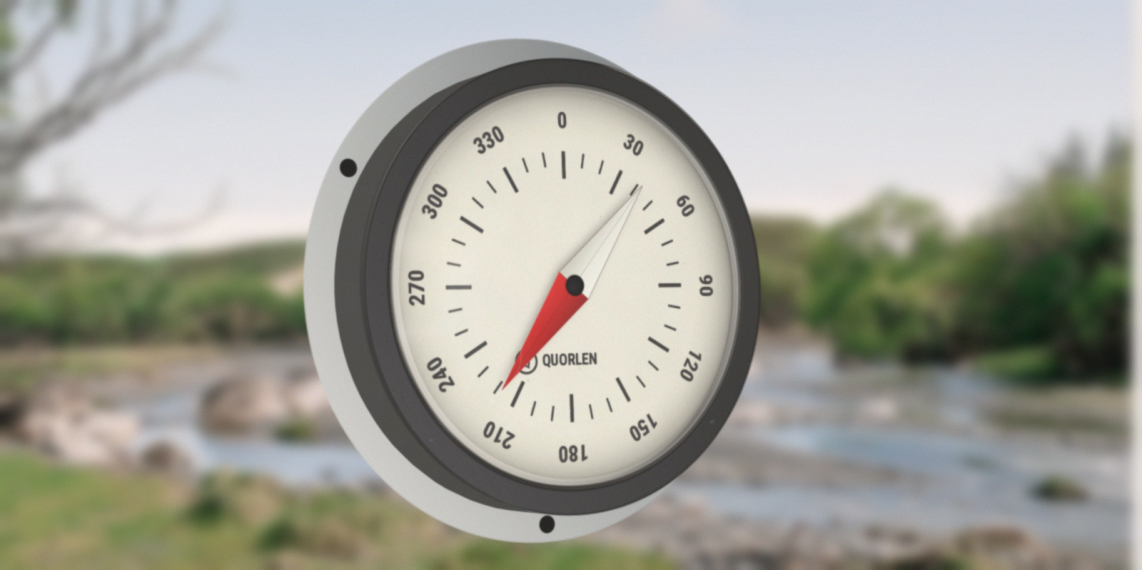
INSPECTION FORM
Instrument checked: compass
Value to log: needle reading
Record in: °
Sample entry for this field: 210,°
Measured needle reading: 220,°
